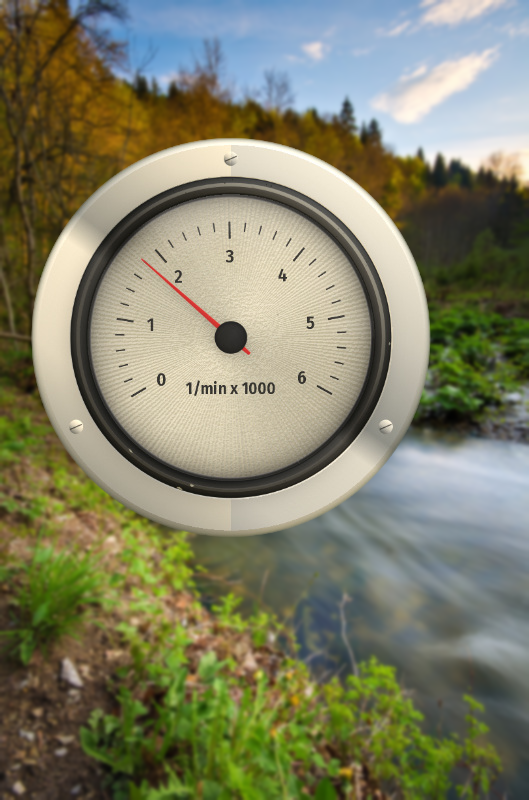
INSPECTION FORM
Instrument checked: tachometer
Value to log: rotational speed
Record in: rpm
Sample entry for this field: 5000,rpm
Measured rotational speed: 1800,rpm
